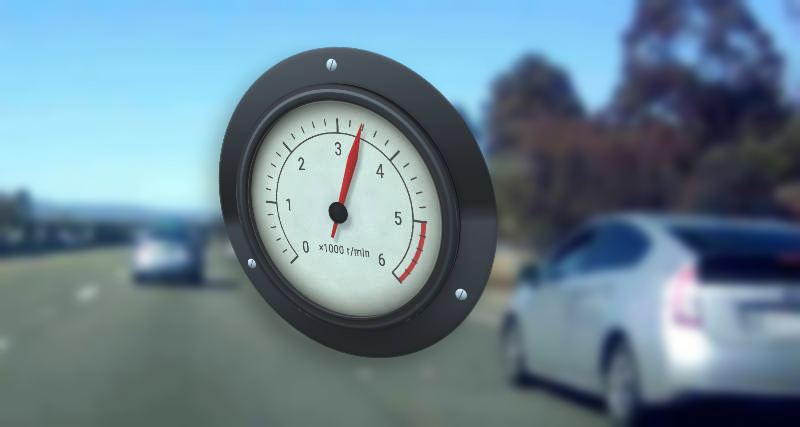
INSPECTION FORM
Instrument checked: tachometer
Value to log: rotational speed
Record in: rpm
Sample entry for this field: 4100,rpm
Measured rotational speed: 3400,rpm
